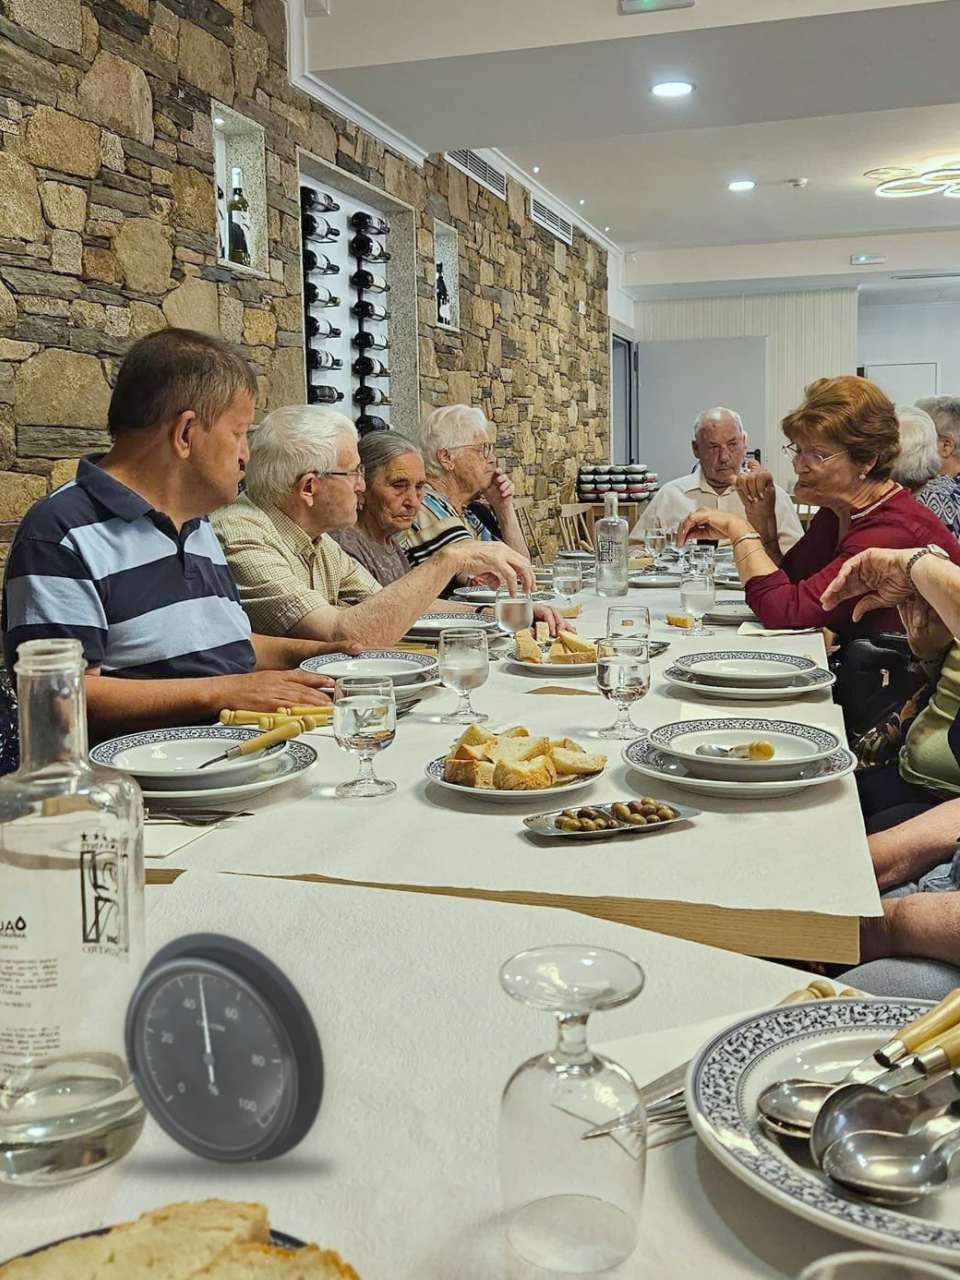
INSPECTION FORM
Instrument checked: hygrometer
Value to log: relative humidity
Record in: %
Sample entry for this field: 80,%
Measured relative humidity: 48,%
